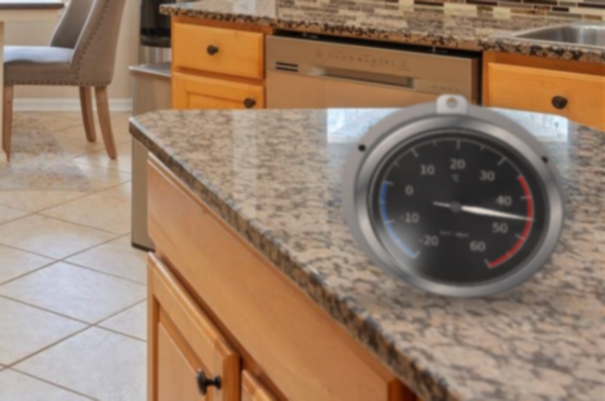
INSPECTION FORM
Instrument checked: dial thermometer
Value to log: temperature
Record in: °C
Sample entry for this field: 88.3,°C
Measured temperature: 45,°C
